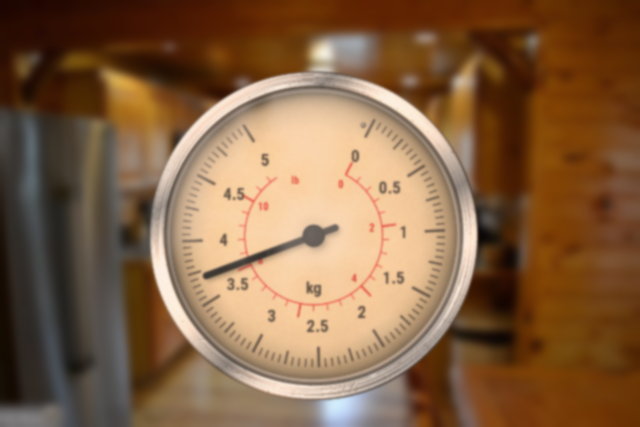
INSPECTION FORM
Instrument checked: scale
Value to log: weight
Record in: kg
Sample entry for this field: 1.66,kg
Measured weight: 3.7,kg
